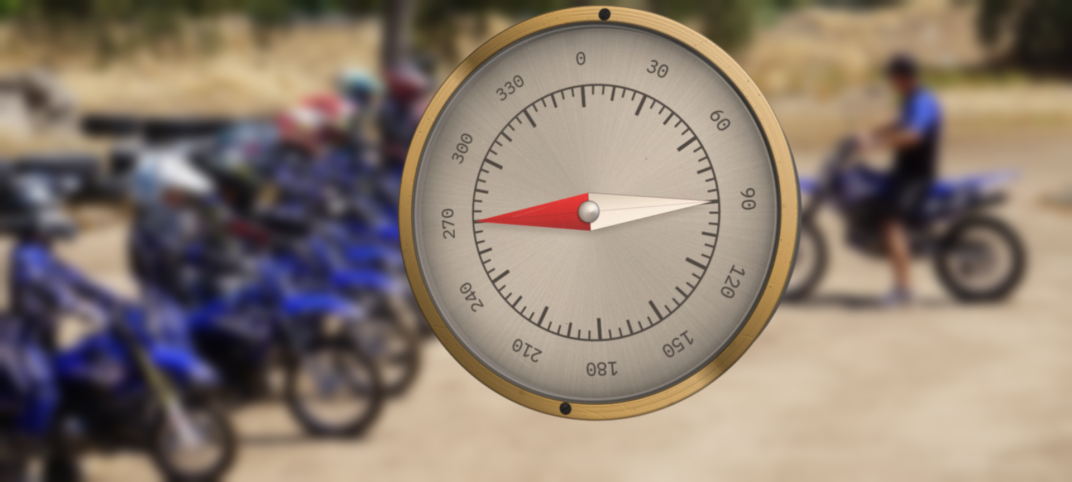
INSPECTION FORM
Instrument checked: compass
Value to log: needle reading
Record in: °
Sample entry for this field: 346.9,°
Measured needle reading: 270,°
